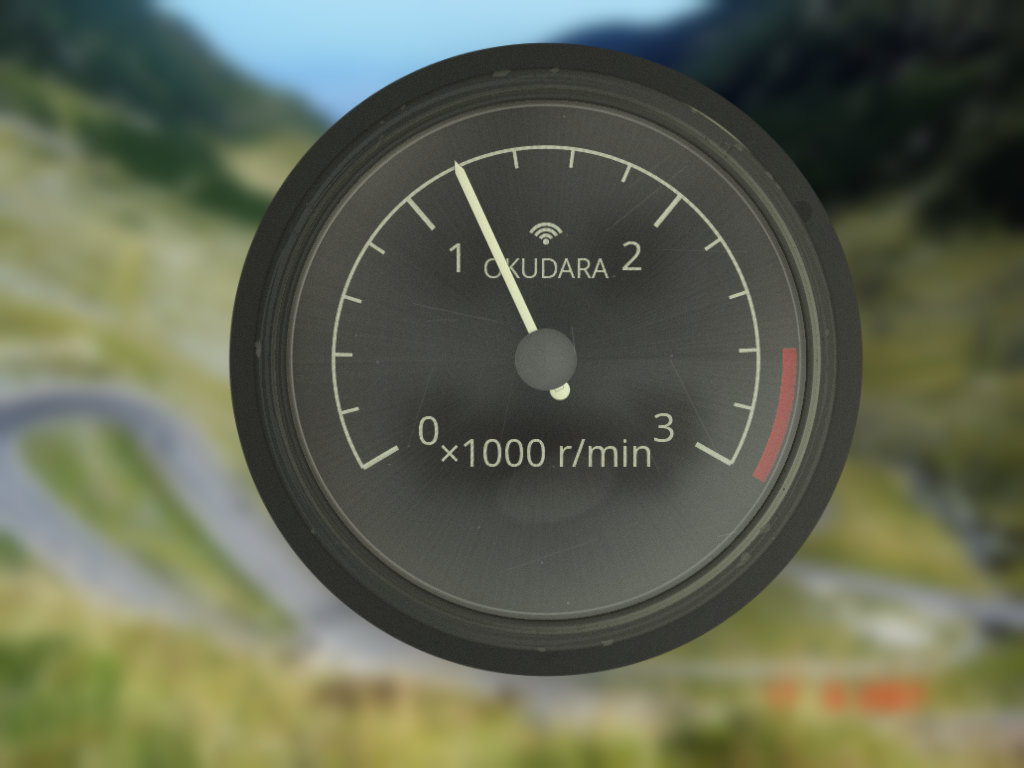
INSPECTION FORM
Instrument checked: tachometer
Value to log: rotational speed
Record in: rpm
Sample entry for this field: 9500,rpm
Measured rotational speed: 1200,rpm
